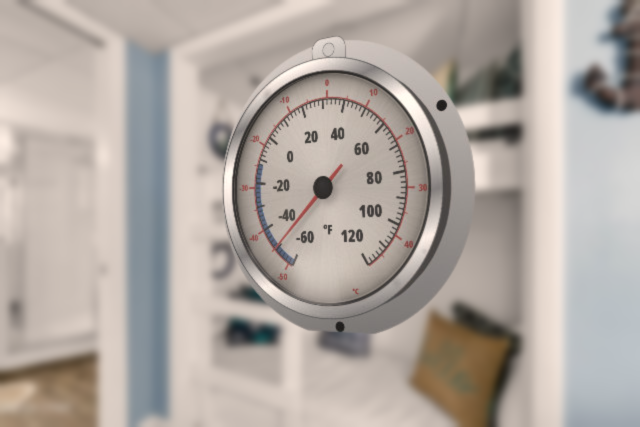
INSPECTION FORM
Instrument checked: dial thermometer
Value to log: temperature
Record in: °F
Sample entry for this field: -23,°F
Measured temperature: -50,°F
